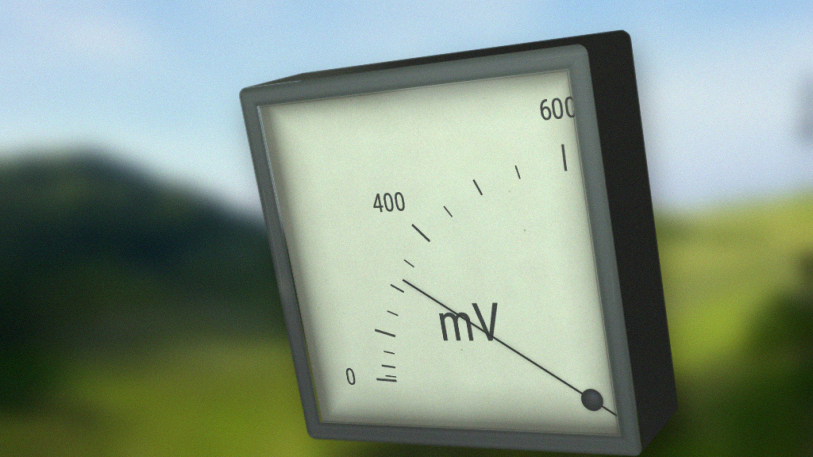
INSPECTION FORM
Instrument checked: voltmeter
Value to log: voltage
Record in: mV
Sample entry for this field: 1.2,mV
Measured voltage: 325,mV
